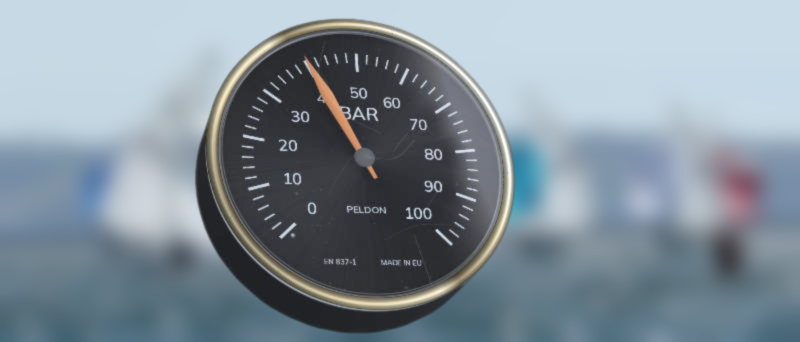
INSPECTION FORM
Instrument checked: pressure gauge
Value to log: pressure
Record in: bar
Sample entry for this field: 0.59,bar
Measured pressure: 40,bar
